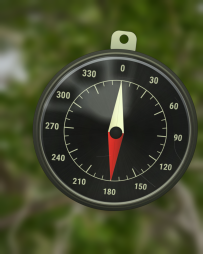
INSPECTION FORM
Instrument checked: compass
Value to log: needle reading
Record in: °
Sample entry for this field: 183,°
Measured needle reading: 180,°
